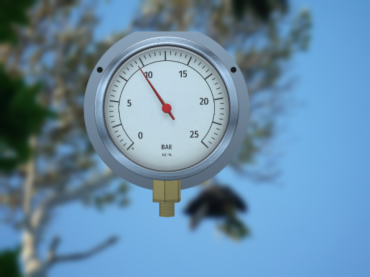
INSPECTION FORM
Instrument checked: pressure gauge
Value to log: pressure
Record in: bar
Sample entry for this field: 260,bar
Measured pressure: 9.5,bar
